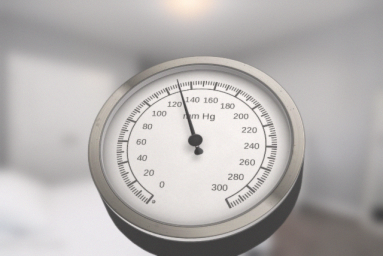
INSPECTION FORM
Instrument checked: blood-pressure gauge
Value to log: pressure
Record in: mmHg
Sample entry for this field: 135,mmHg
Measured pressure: 130,mmHg
